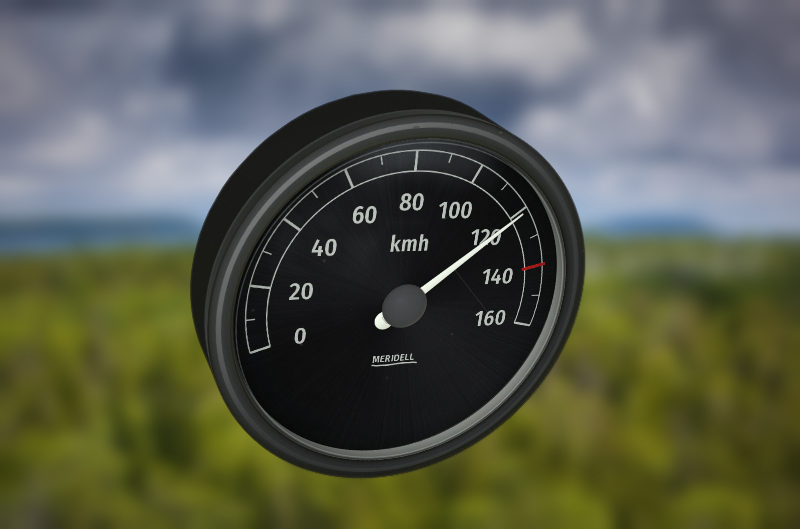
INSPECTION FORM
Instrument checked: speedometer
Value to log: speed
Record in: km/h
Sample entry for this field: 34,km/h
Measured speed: 120,km/h
